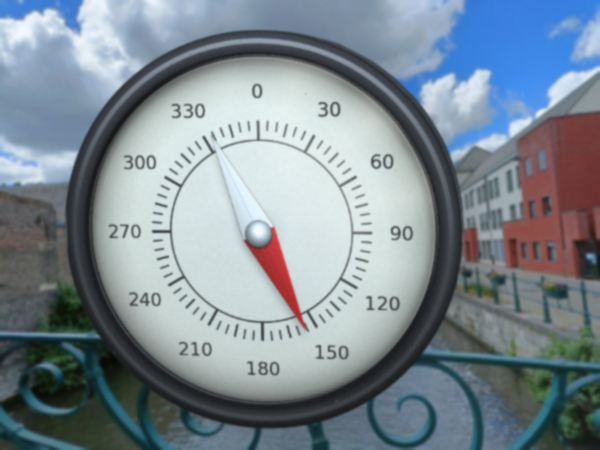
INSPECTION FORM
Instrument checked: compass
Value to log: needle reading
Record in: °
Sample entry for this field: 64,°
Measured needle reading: 155,°
